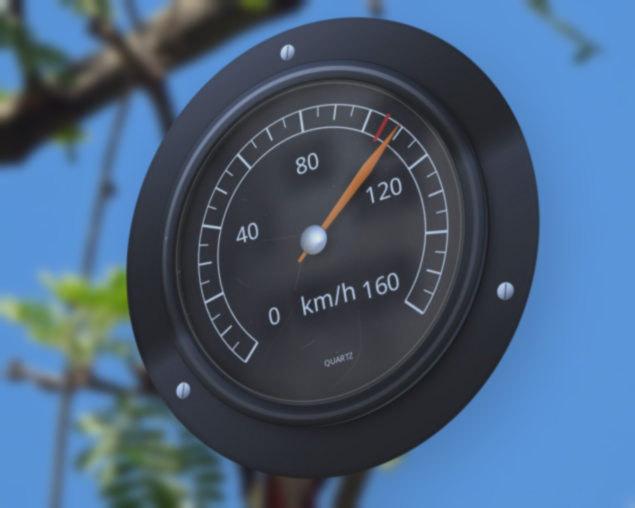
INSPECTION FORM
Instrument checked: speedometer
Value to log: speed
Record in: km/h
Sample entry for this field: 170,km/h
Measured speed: 110,km/h
